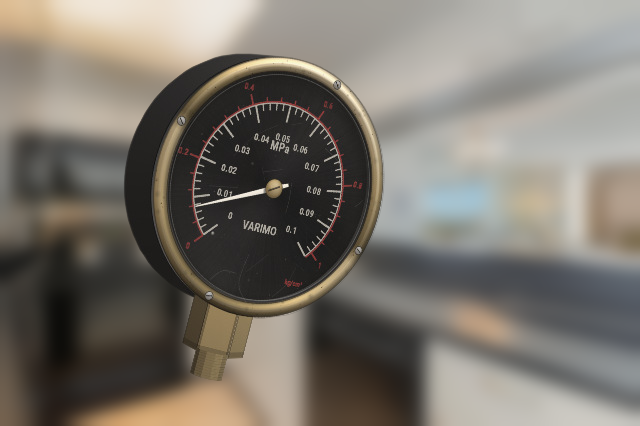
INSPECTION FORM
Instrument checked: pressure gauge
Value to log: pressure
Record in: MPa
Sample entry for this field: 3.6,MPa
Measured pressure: 0.008,MPa
